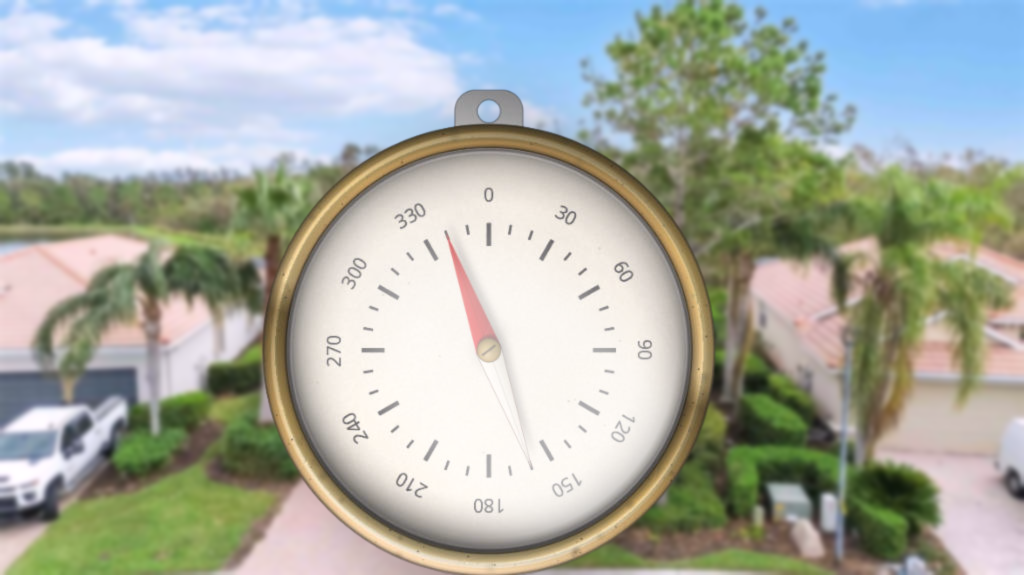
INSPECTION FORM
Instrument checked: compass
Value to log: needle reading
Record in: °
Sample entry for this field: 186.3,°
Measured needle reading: 340,°
